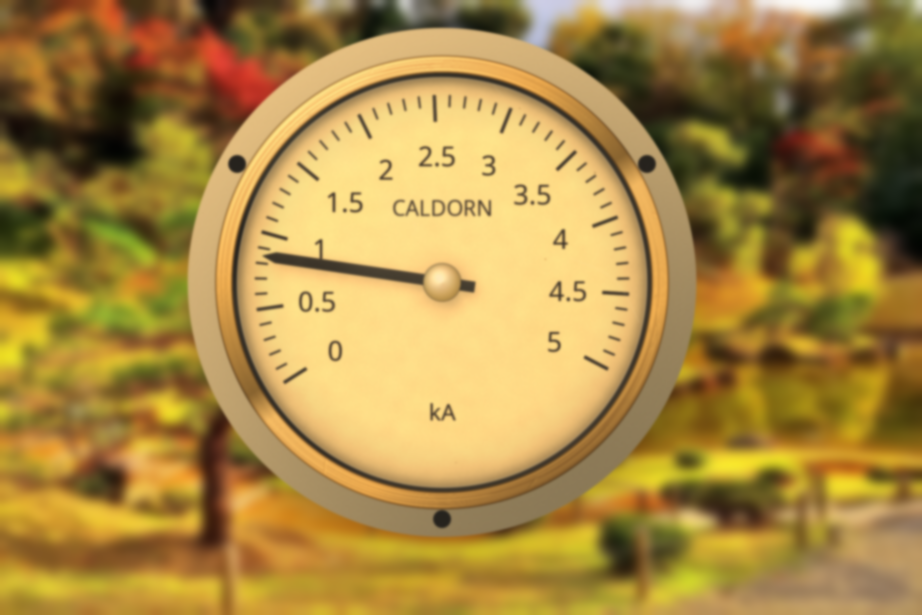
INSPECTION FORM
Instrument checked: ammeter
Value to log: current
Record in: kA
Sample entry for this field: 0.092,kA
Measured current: 0.85,kA
